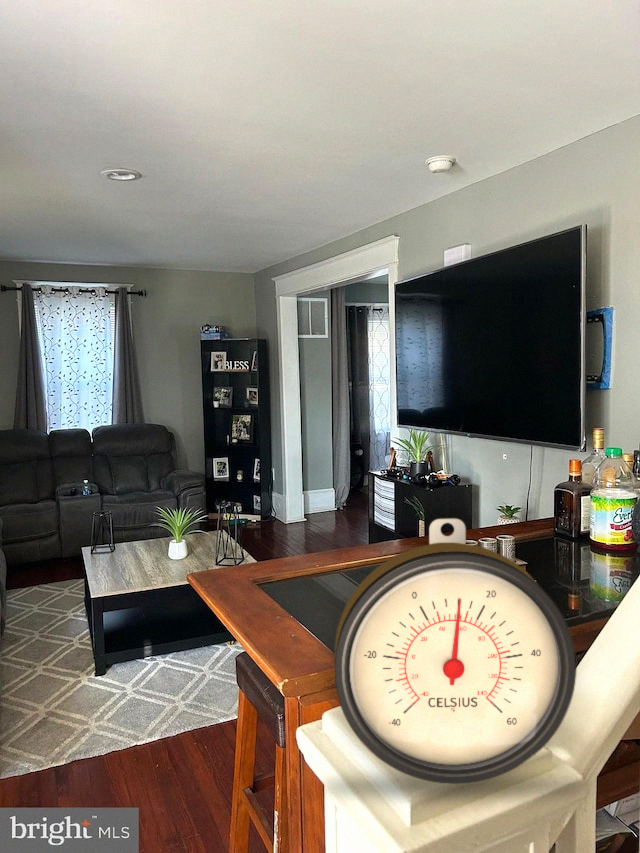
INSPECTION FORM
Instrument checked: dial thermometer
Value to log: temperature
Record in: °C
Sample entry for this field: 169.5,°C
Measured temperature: 12,°C
